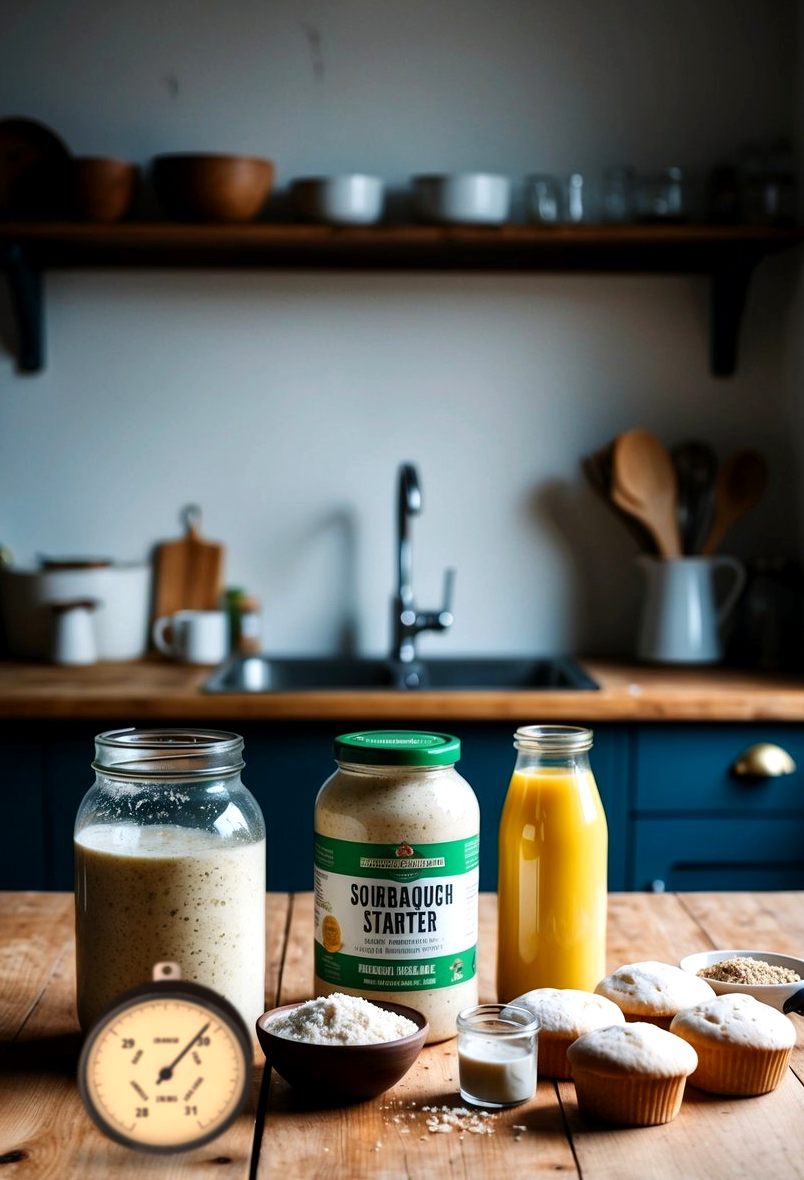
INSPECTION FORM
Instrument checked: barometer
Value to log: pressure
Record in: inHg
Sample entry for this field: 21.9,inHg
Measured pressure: 29.9,inHg
